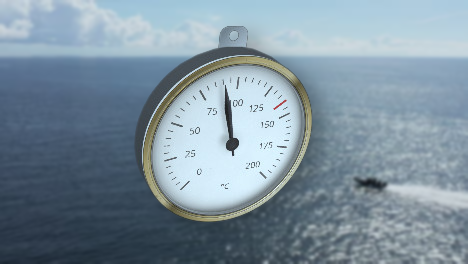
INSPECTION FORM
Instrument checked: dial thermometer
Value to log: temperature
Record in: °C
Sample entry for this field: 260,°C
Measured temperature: 90,°C
